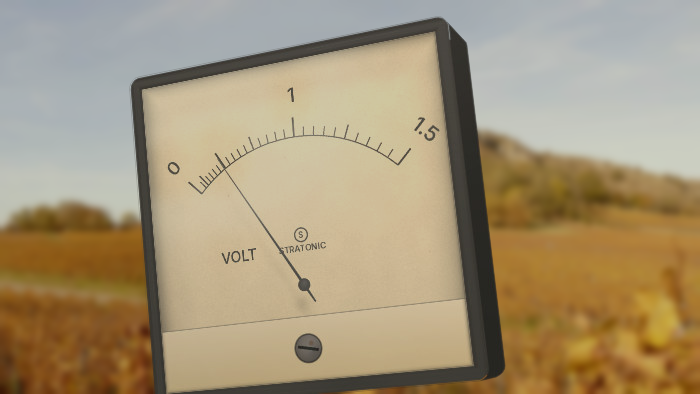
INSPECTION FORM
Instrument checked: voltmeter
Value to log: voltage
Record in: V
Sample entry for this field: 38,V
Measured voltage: 0.5,V
